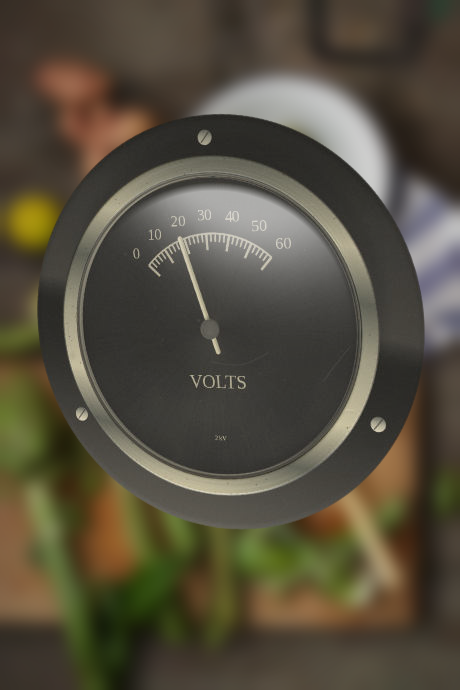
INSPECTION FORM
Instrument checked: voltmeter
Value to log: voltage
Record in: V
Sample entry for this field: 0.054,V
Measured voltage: 20,V
